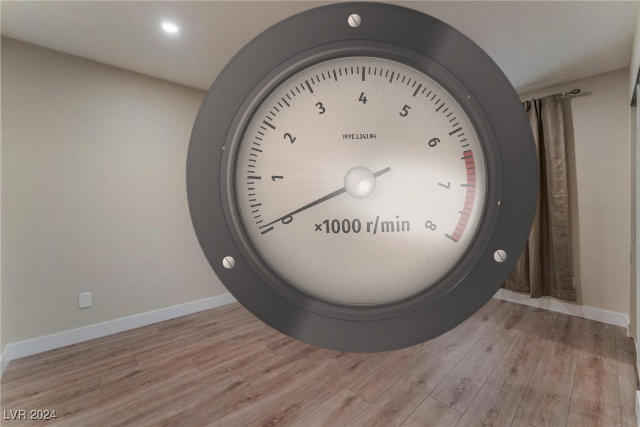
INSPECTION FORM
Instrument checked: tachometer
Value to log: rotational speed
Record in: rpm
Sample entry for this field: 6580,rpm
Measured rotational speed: 100,rpm
